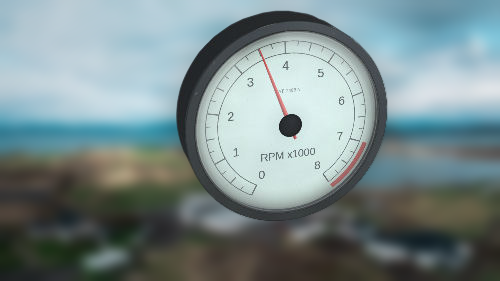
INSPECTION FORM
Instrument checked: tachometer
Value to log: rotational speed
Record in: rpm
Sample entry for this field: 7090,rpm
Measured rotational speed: 3500,rpm
